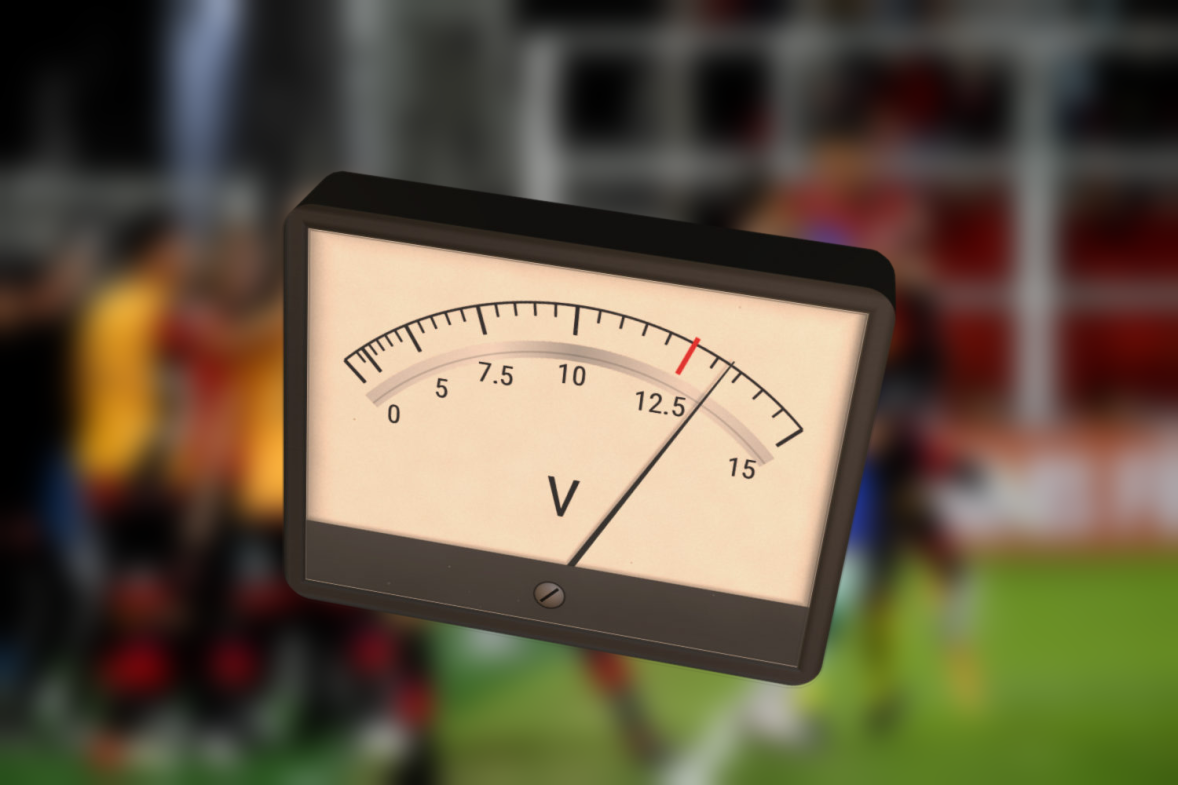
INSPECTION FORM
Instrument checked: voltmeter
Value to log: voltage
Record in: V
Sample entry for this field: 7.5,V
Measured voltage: 13.25,V
